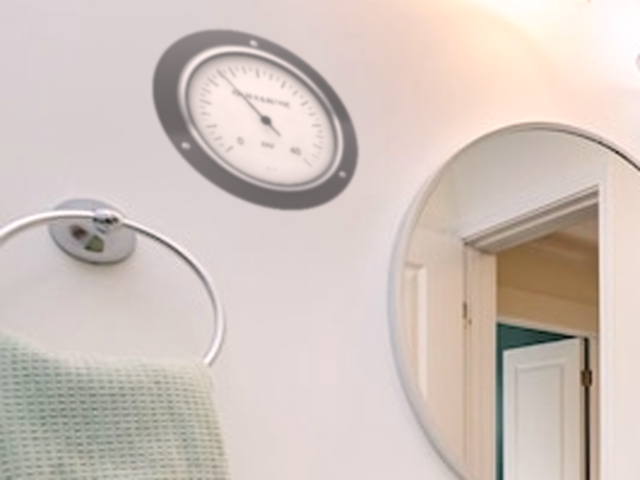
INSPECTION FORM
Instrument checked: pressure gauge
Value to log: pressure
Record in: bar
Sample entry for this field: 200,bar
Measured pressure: 14,bar
